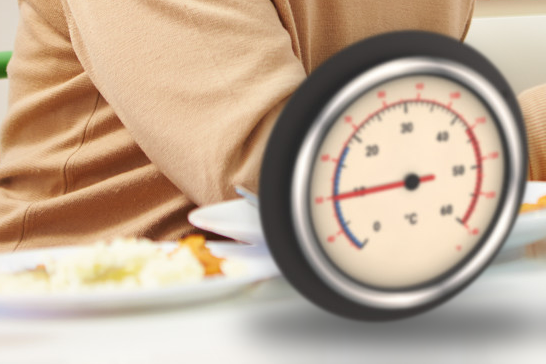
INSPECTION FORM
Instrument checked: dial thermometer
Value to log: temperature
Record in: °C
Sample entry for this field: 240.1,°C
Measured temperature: 10,°C
